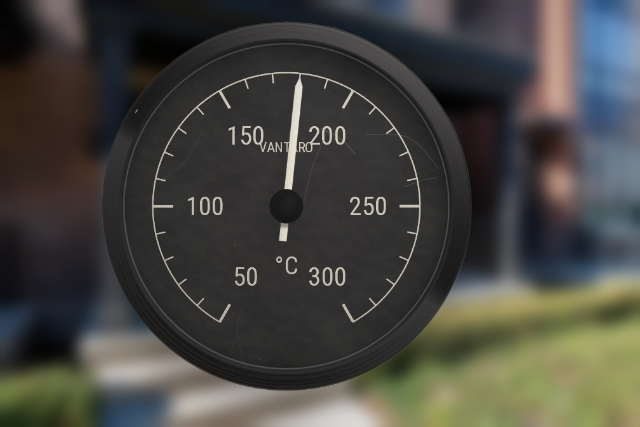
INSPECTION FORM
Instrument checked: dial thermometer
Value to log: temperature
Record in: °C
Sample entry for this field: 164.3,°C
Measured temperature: 180,°C
